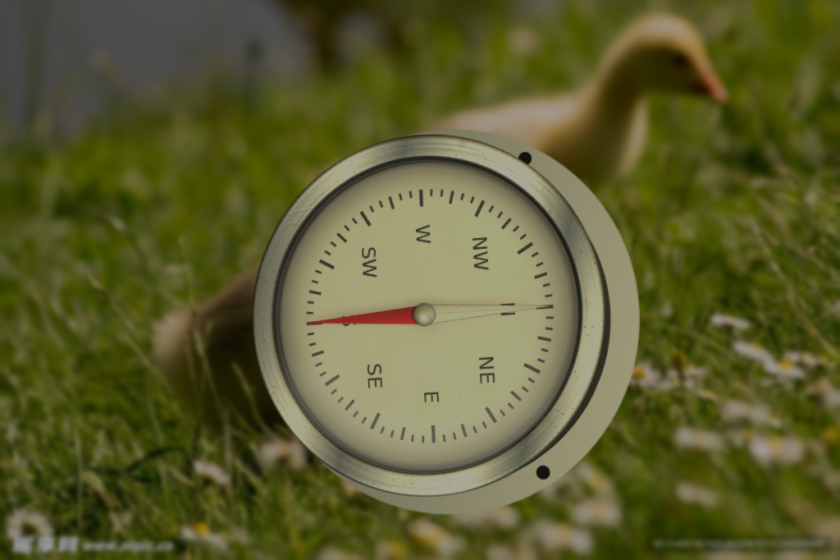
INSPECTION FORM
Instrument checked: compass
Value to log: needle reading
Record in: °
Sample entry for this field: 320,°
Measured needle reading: 180,°
